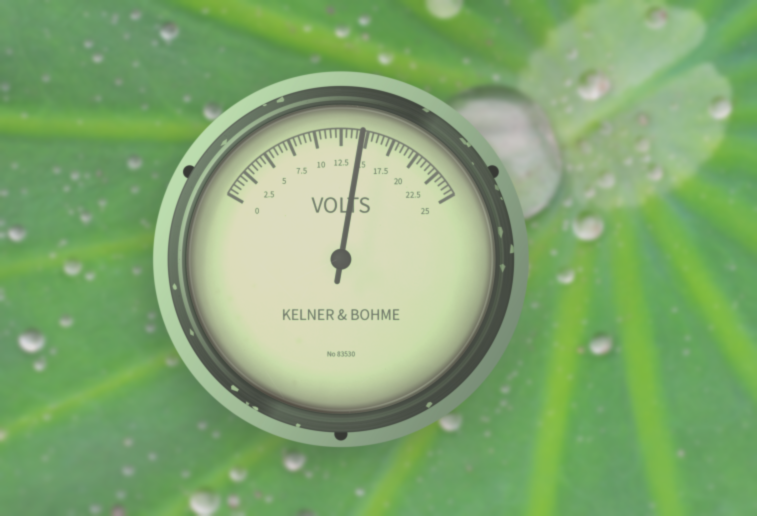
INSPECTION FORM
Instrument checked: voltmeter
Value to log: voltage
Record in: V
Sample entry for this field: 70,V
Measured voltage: 14.5,V
